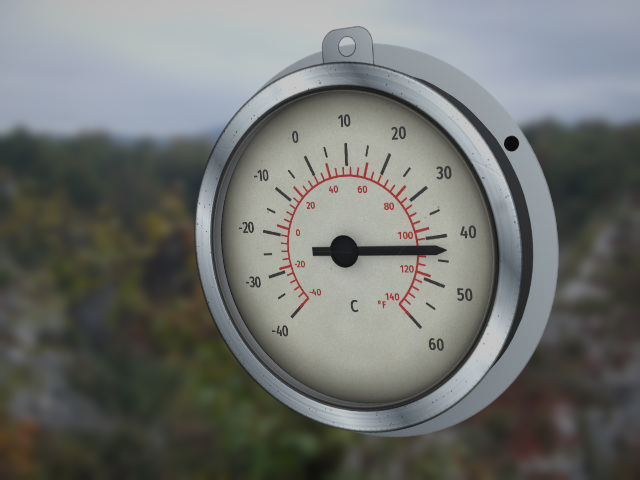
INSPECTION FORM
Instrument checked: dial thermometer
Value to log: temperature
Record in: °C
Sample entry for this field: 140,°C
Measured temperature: 42.5,°C
